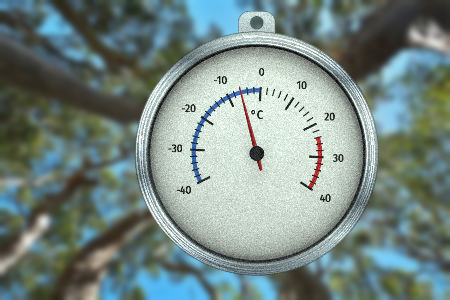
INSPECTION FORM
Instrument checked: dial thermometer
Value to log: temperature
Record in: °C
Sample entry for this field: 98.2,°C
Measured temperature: -6,°C
